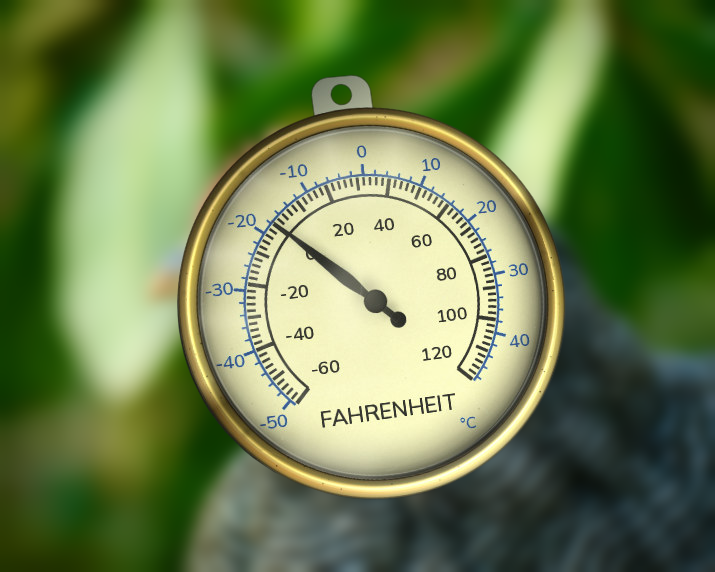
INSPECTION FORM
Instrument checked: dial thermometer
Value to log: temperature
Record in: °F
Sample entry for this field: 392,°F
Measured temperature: 0,°F
